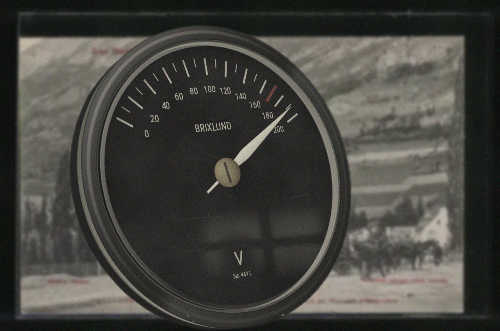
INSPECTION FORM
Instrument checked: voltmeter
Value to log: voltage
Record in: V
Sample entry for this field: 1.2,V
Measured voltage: 190,V
